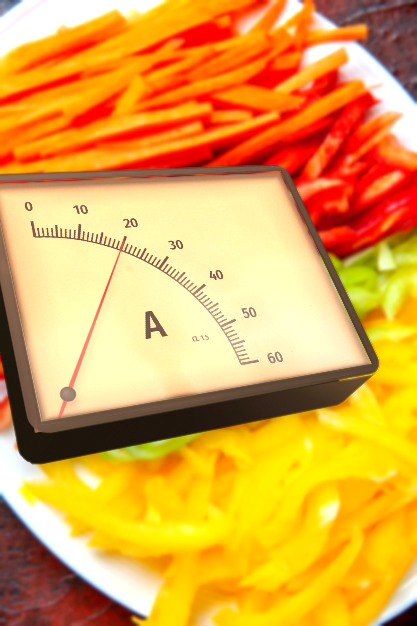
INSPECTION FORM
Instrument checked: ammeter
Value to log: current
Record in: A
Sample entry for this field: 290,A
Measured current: 20,A
